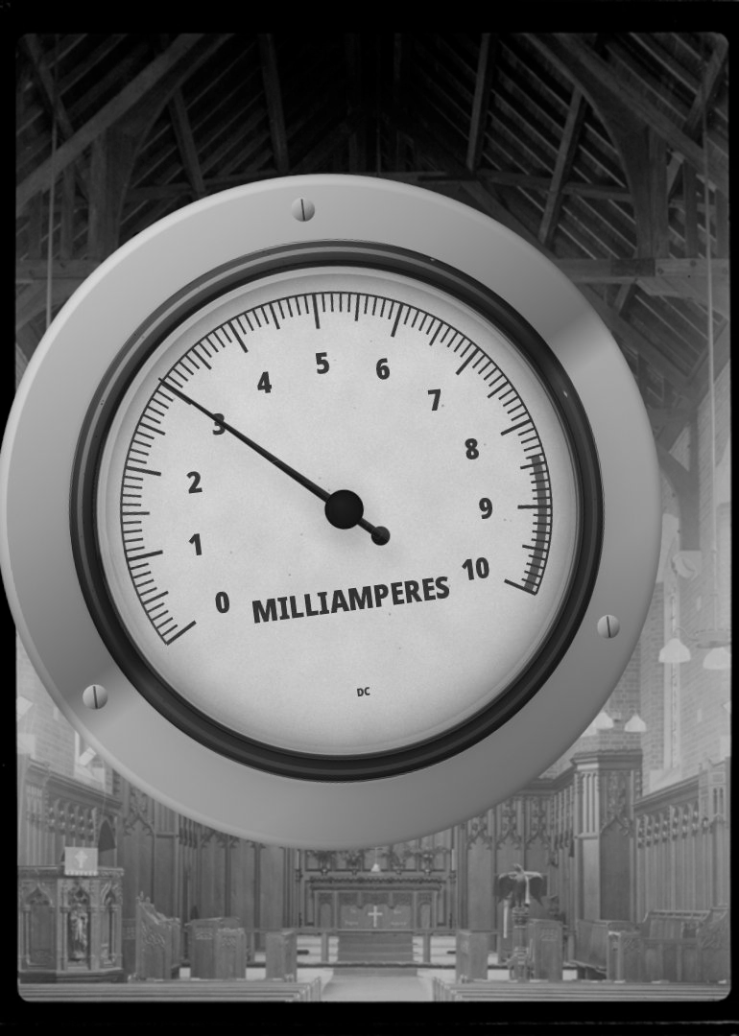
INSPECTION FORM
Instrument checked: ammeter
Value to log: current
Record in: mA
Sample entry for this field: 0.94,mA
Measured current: 3,mA
